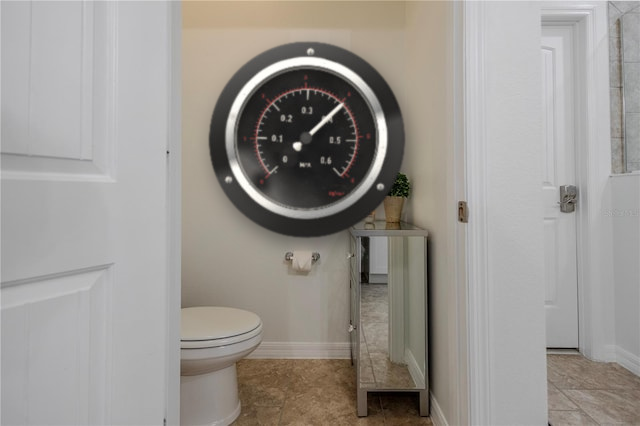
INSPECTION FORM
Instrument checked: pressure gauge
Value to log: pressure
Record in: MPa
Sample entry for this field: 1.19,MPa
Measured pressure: 0.4,MPa
